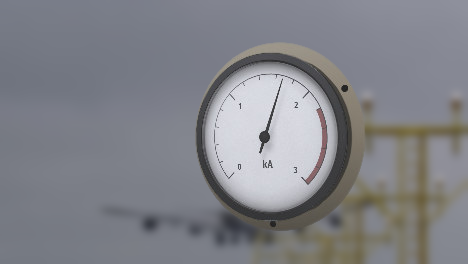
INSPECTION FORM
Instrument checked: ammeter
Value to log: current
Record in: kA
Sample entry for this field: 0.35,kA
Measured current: 1.7,kA
